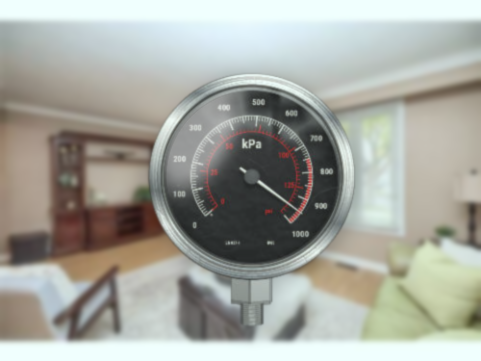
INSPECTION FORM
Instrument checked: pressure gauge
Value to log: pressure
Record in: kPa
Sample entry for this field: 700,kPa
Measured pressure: 950,kPa
